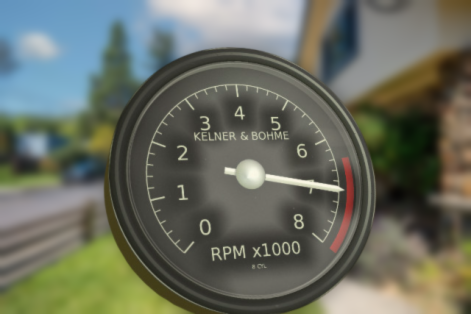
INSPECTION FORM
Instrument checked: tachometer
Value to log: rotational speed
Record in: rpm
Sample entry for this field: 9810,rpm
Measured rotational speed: 7000,rpm
